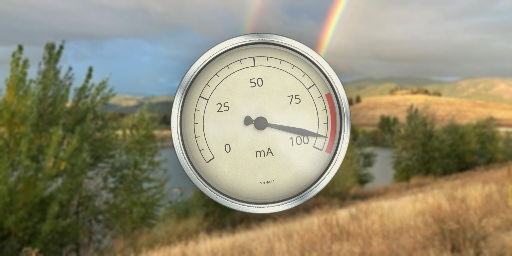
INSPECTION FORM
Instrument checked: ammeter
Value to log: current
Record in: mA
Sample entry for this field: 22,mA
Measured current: 95,mA
